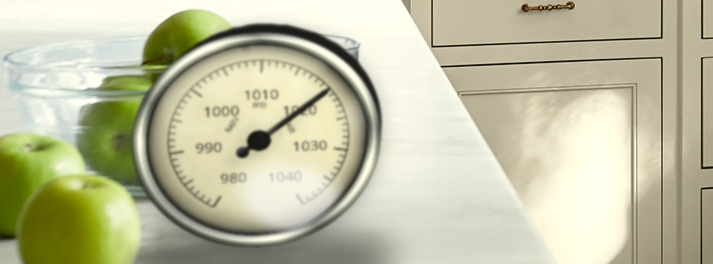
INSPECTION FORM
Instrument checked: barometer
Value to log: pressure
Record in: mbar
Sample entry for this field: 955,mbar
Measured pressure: 1020,mbar
